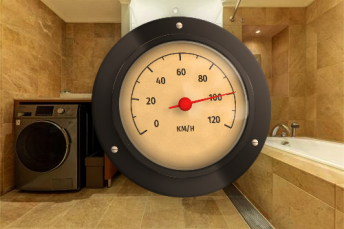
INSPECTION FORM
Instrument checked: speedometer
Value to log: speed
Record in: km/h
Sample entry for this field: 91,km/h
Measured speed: 100,km/h
